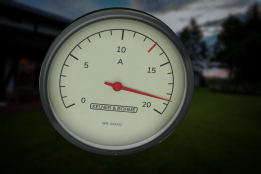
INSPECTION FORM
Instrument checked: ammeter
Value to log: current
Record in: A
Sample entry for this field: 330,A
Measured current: 18.5,A
